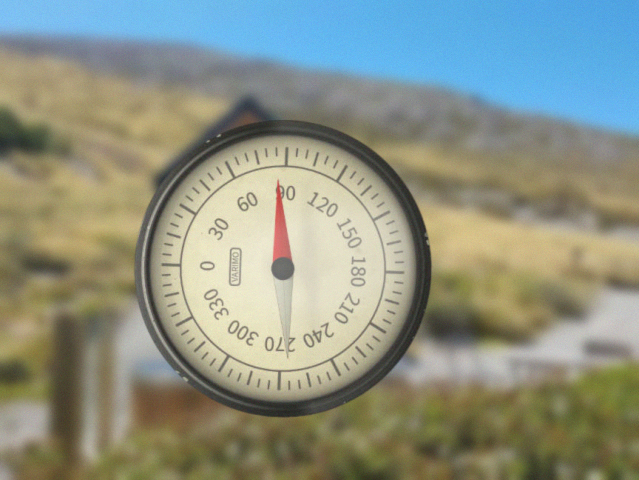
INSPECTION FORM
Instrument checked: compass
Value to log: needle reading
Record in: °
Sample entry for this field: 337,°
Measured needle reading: 85,°
